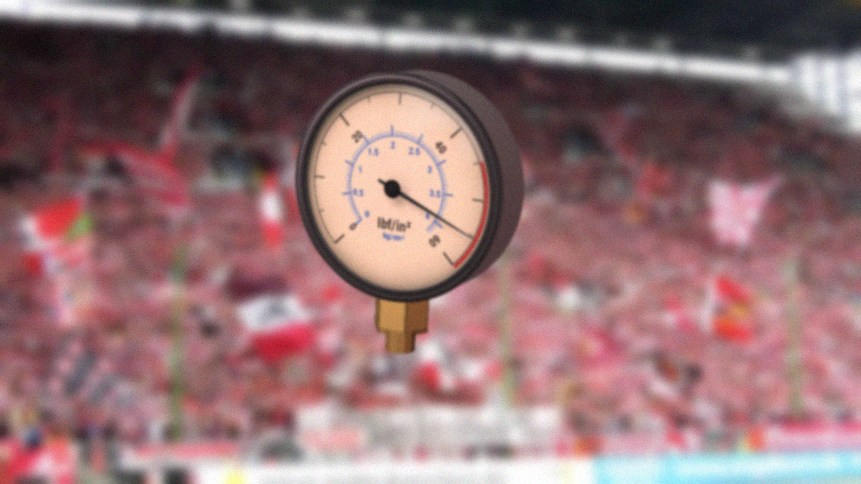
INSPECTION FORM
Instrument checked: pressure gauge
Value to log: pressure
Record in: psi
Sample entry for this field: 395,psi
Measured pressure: 55,psi
